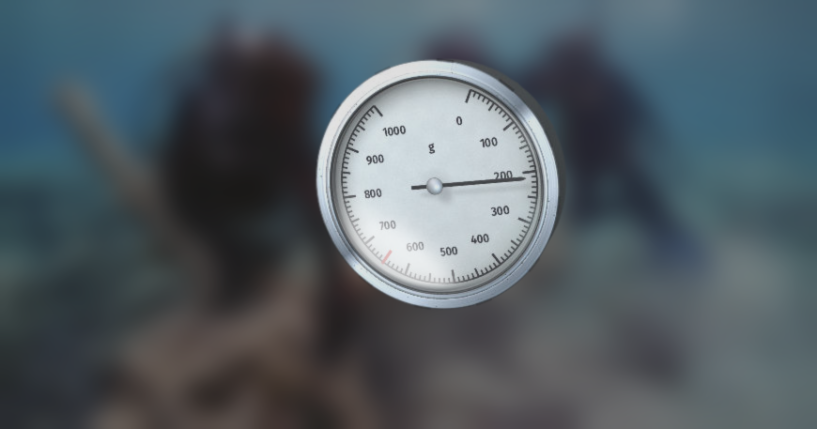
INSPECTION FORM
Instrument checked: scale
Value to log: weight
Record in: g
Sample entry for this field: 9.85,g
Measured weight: 210,g
